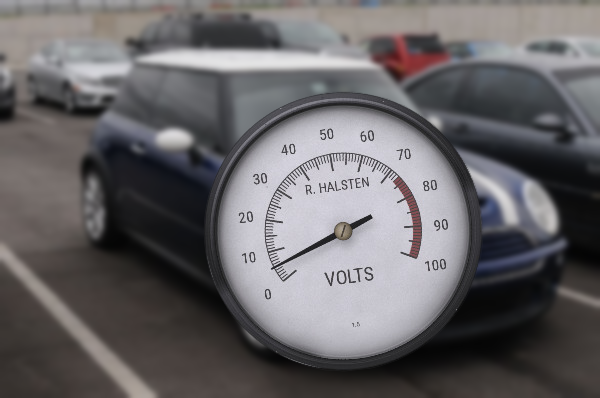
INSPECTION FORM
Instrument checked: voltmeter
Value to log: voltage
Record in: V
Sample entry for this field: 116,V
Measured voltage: 5,V
